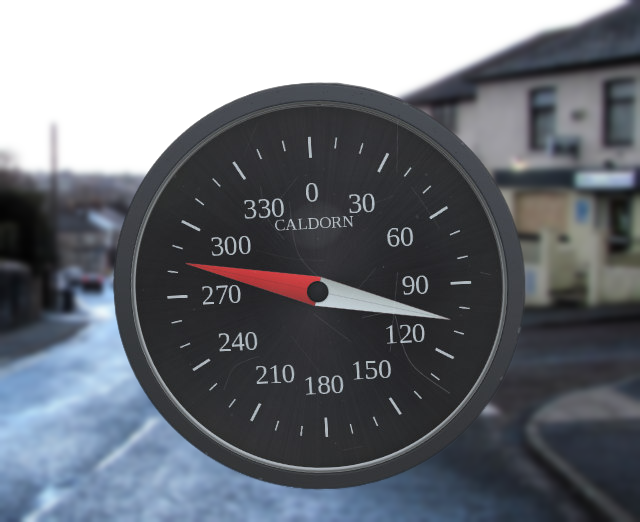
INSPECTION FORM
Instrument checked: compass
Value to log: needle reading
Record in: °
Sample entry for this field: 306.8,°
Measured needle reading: 285,°
